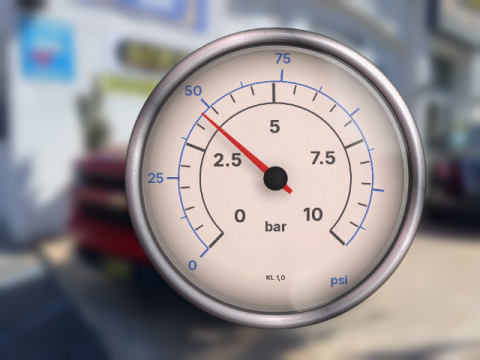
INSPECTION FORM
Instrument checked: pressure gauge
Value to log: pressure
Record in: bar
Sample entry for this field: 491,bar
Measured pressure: 3.25,bar
